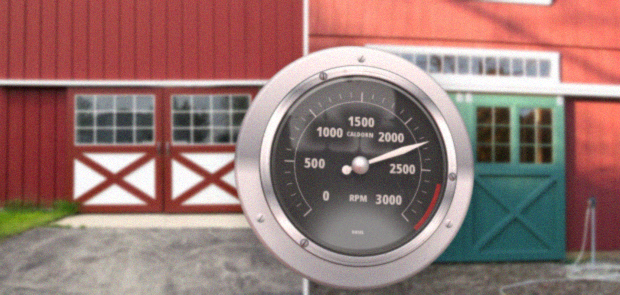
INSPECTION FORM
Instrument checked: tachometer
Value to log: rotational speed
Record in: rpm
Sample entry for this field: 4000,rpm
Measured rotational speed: 2250,rpm
